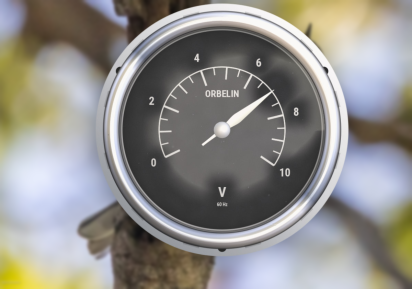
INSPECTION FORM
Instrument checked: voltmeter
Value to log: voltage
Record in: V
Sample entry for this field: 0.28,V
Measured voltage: 7,V
